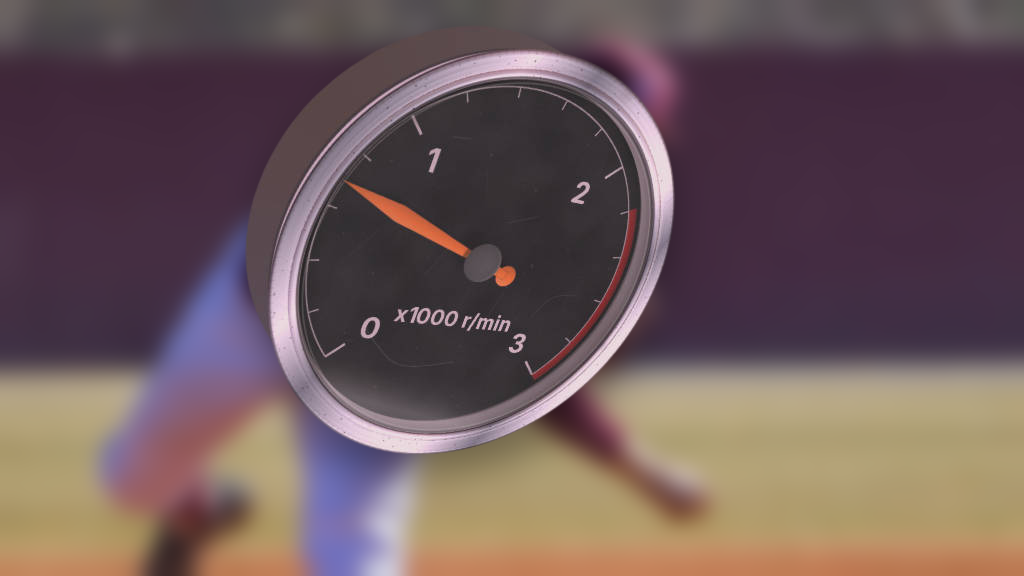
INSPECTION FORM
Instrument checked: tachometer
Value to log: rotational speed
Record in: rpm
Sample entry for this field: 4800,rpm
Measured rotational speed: 700,rpm
